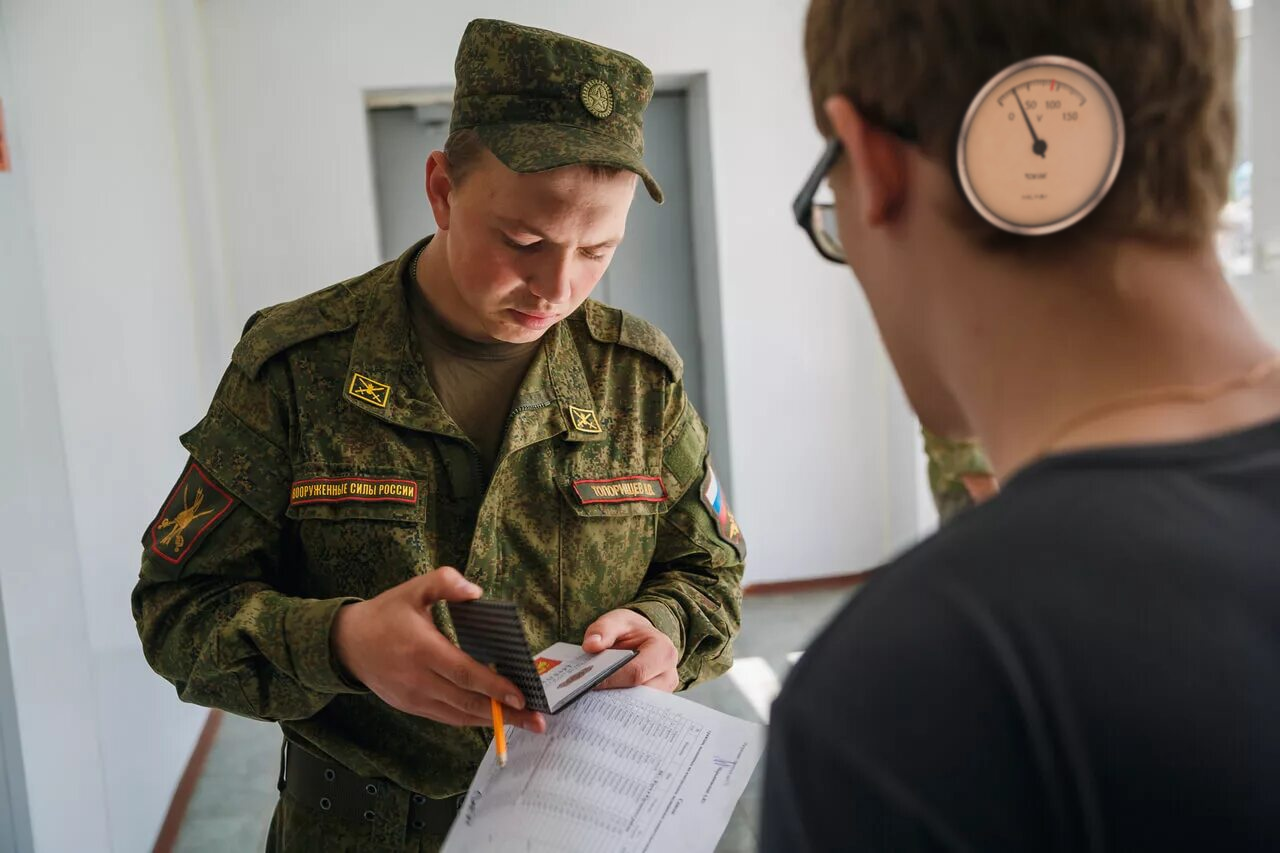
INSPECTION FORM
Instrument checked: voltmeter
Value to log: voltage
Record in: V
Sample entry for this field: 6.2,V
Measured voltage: 25,V
